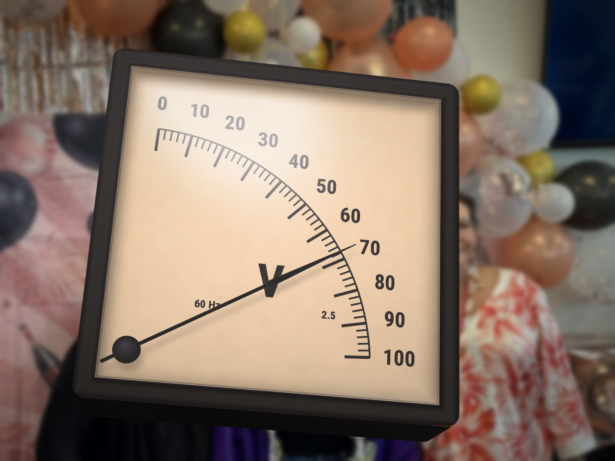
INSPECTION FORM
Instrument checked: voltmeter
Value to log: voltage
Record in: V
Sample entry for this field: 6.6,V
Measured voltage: 68,V
